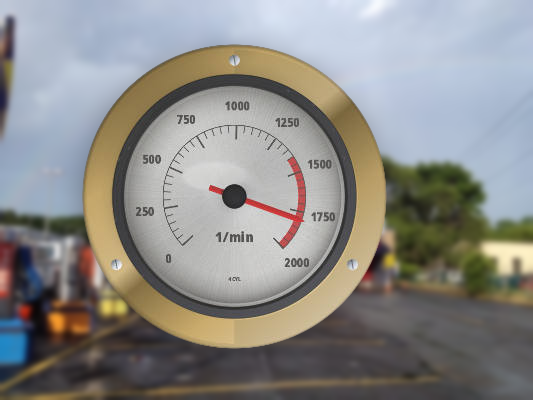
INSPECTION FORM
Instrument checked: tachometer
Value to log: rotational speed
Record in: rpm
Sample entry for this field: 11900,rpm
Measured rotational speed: 1800,rpm
